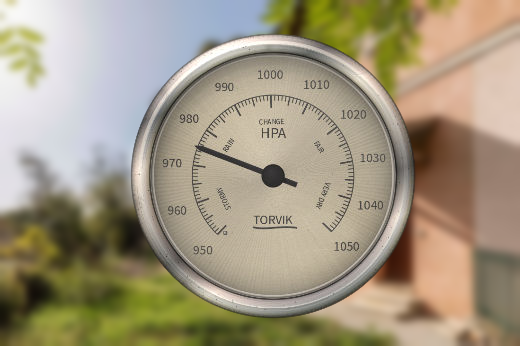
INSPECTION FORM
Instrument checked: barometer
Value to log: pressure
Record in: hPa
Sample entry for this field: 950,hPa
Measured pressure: 975,hPa
